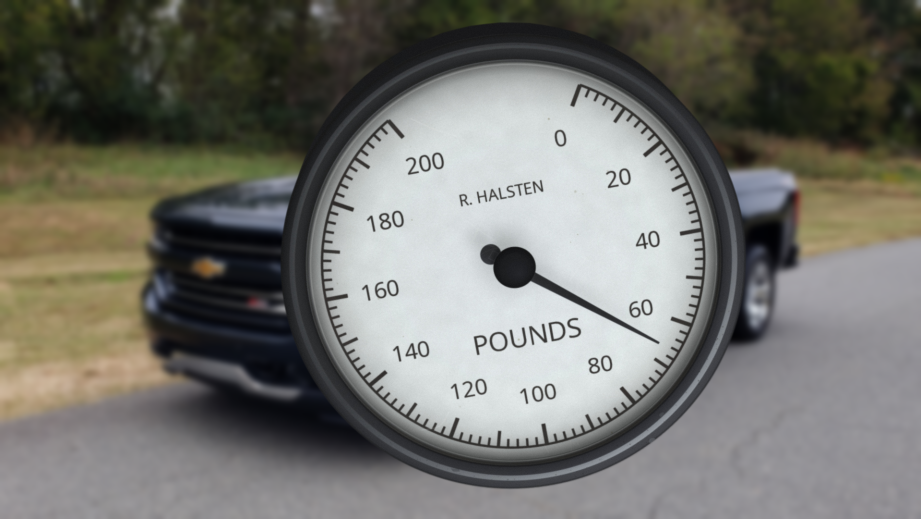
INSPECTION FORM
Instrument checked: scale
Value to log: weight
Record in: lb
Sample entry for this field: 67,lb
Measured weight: 66,lb
